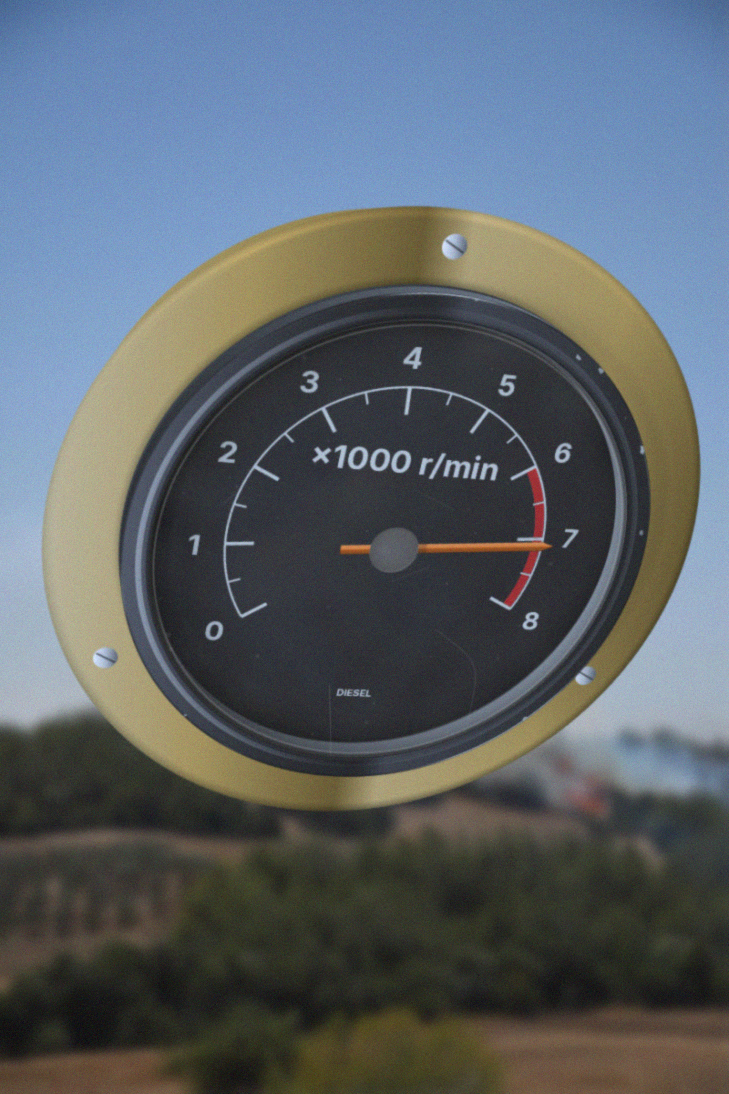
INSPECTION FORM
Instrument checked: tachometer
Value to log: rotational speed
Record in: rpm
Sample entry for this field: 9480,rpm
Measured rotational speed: 7000,rpm
